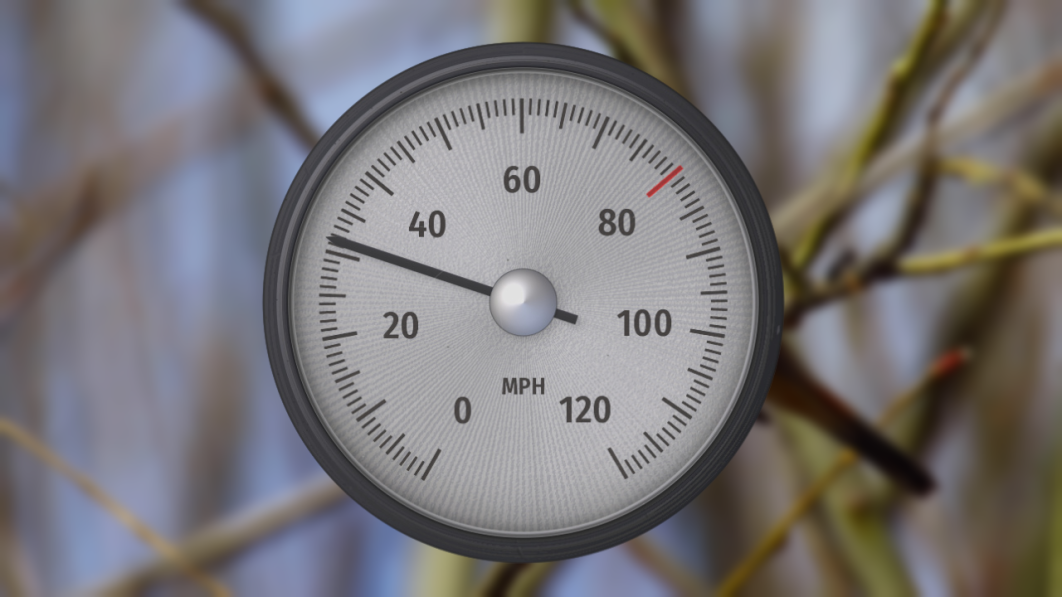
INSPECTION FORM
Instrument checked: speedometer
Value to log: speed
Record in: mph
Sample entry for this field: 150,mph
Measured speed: 31.5,mph
